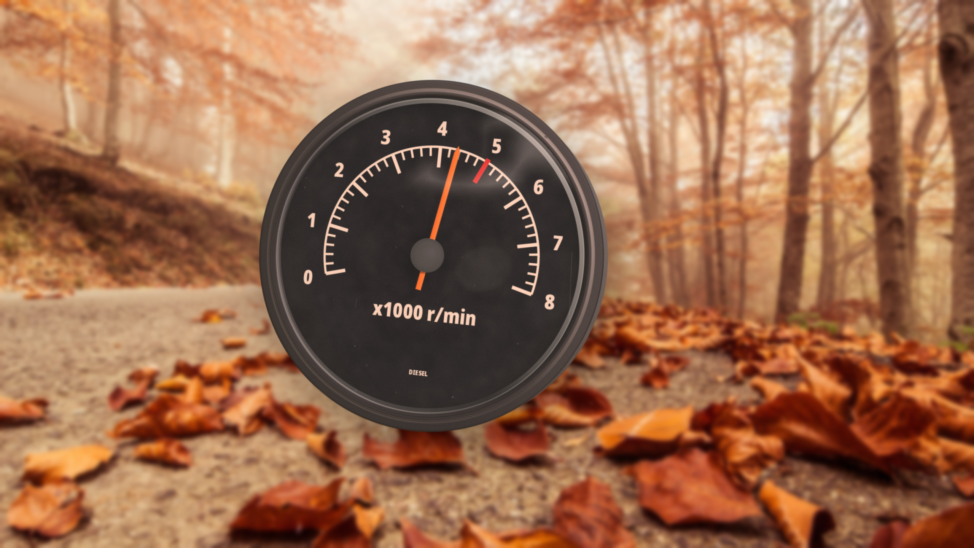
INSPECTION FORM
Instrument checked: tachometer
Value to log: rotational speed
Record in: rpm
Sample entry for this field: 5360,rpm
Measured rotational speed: 4400,rpm
